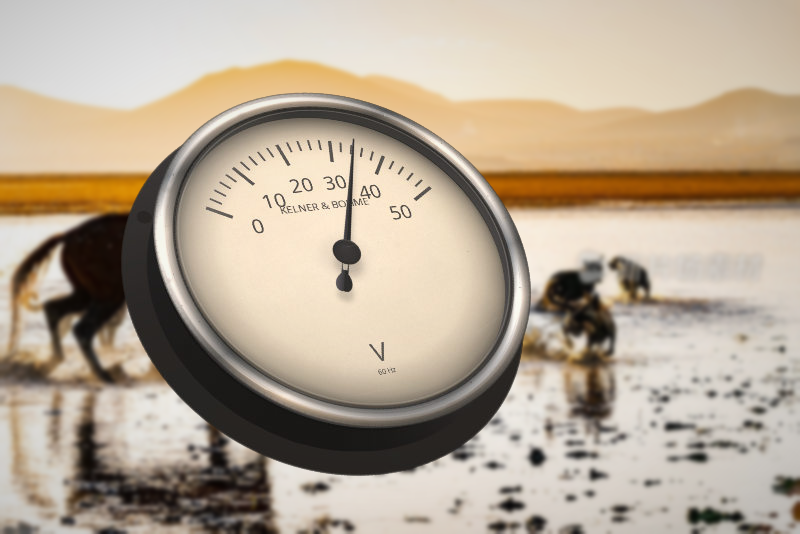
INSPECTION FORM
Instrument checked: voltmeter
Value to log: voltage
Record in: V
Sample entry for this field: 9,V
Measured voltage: 34,V
